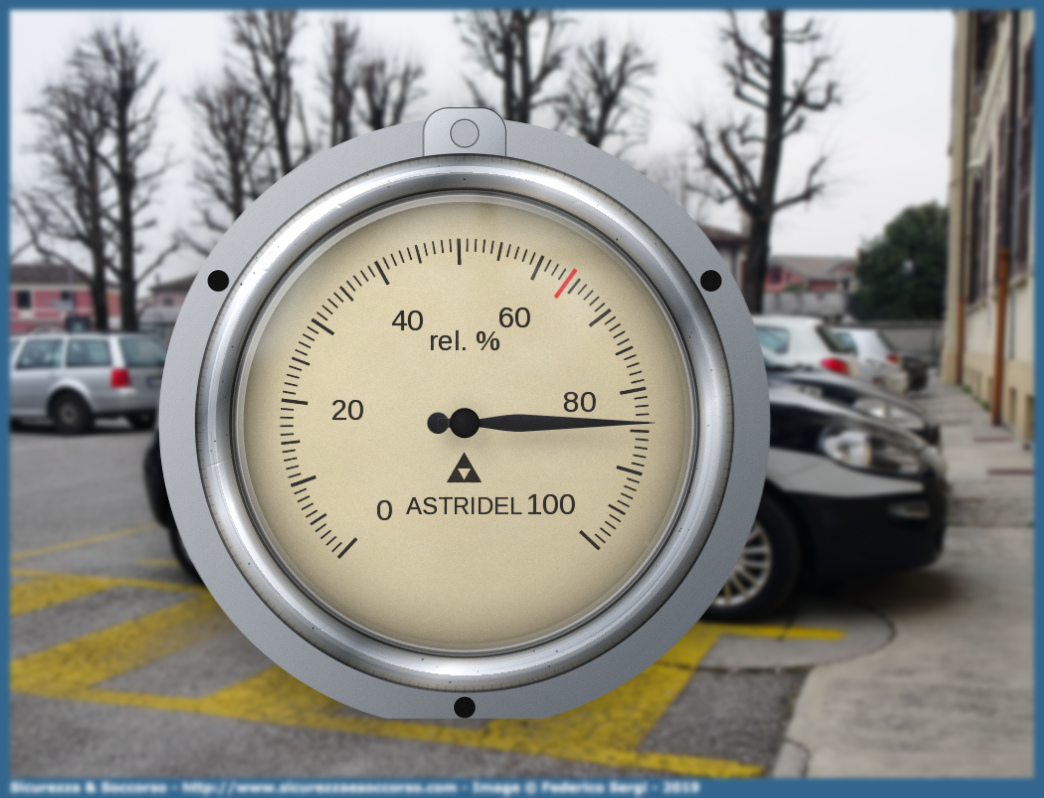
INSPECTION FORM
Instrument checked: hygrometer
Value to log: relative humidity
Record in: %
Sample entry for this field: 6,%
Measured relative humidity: 84,%
